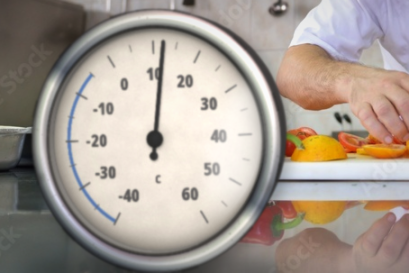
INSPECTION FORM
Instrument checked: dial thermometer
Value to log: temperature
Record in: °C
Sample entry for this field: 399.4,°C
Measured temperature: 12.5,°C
